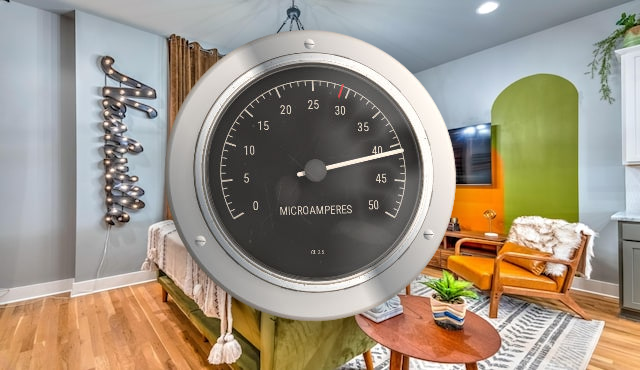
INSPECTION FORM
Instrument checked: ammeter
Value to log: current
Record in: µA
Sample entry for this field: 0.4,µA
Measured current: 41,µA
